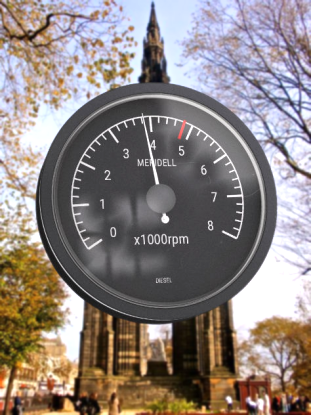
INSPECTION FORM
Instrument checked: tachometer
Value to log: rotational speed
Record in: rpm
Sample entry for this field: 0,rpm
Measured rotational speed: 3800,rpm
